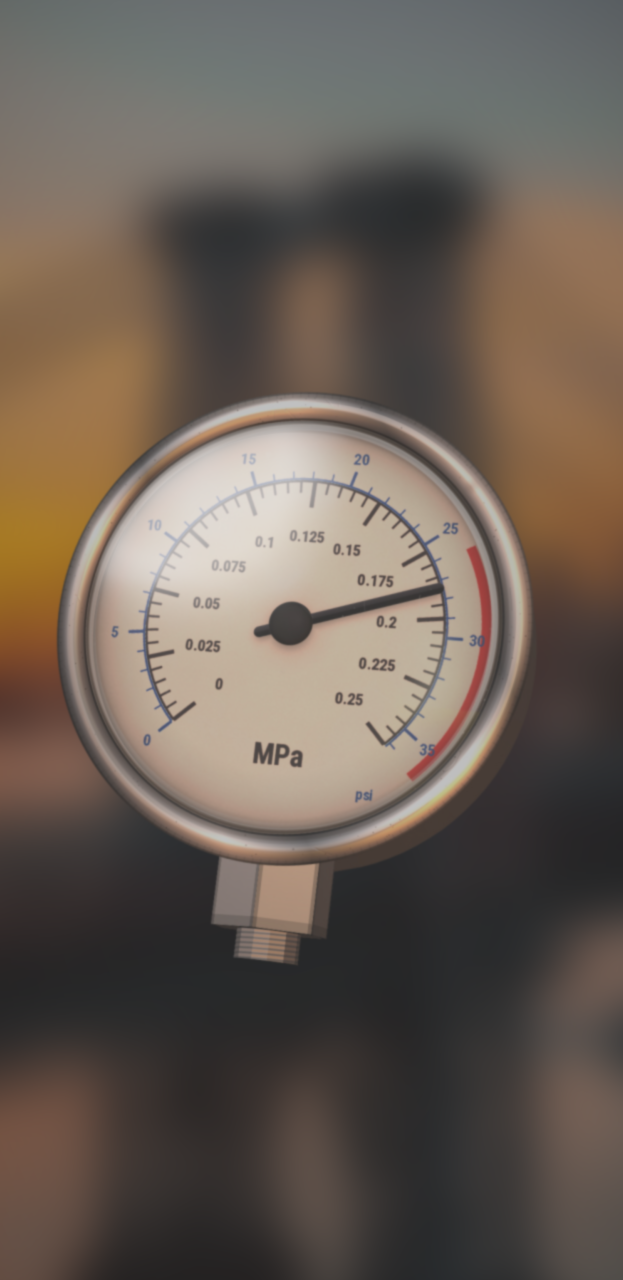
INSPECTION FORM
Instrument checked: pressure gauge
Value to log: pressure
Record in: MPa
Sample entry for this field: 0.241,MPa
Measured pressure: 0.19,MPa
